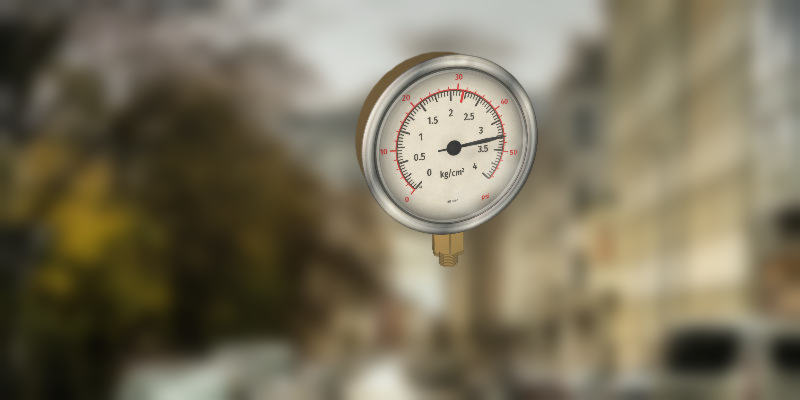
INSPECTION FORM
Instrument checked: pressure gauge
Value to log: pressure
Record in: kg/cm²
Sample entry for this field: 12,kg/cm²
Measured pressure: 3.25,kg/cm²
